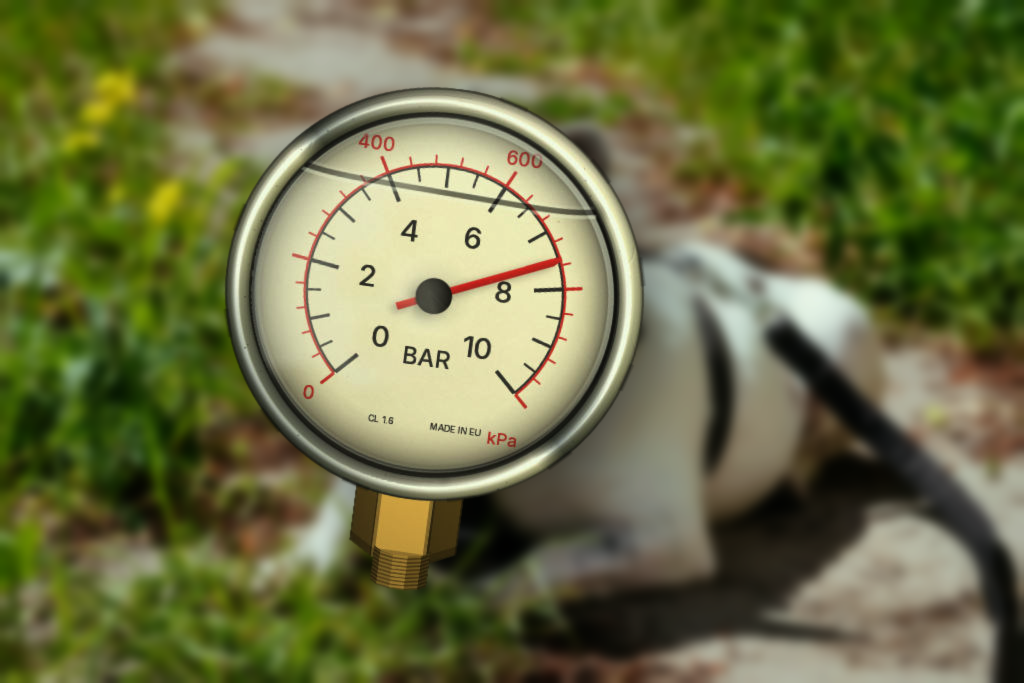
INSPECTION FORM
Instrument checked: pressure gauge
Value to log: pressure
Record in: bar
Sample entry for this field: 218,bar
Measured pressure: 7.5,bar
